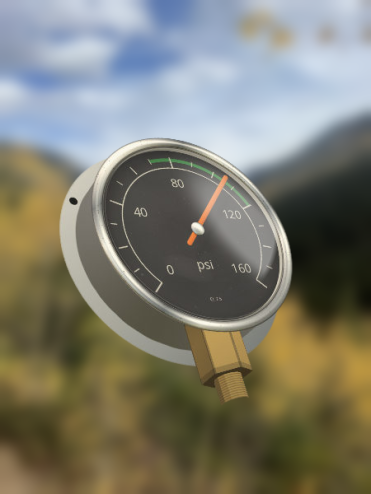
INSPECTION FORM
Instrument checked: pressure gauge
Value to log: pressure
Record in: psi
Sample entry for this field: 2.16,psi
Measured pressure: 105,psi
